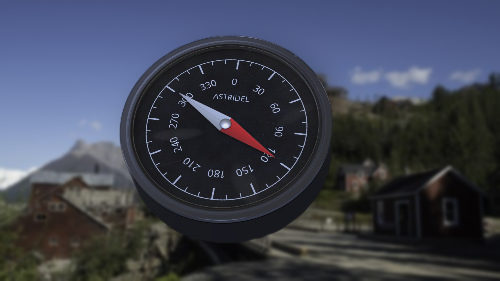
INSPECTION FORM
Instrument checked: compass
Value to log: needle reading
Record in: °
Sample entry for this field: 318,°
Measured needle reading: 120,°
